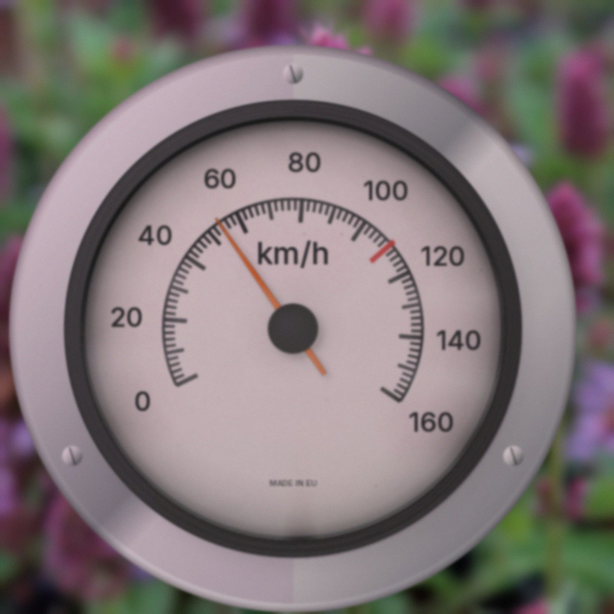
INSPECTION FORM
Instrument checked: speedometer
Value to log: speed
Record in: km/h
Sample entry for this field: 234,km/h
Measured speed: 54,km/h
